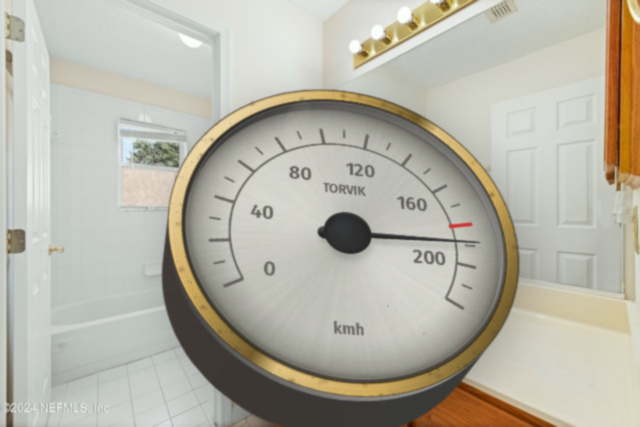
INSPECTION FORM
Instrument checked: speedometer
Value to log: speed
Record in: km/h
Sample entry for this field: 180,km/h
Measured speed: 190,km/h
